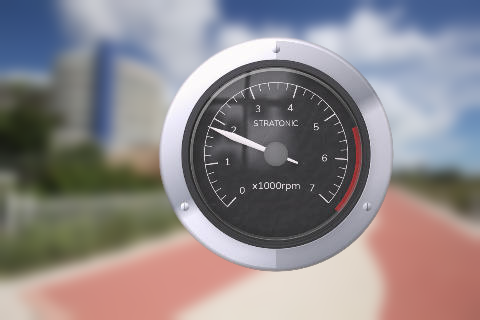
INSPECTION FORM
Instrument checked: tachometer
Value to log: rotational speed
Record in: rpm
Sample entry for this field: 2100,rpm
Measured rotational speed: 1800,rpm
